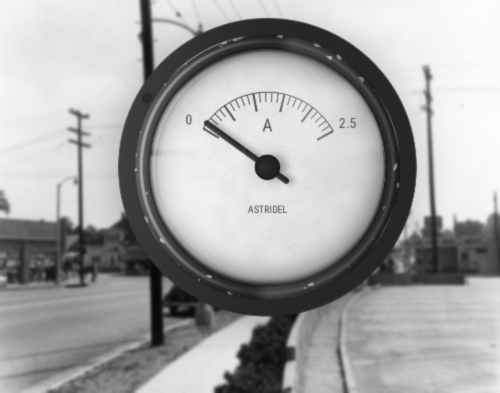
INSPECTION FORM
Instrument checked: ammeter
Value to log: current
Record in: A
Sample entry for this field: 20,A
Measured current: 0.1,A
